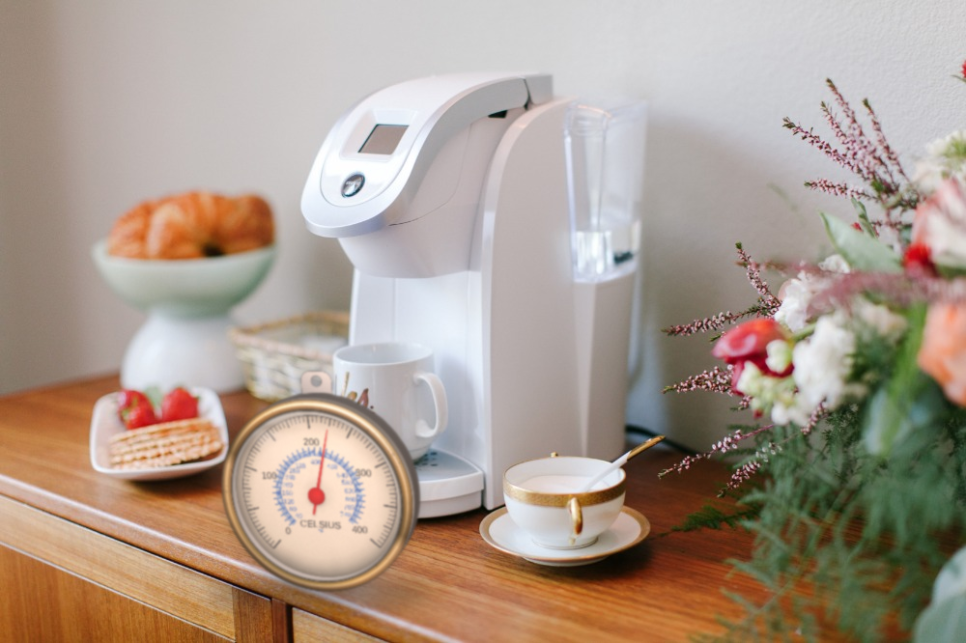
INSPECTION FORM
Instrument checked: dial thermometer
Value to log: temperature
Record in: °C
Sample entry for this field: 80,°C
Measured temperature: 225,°C
